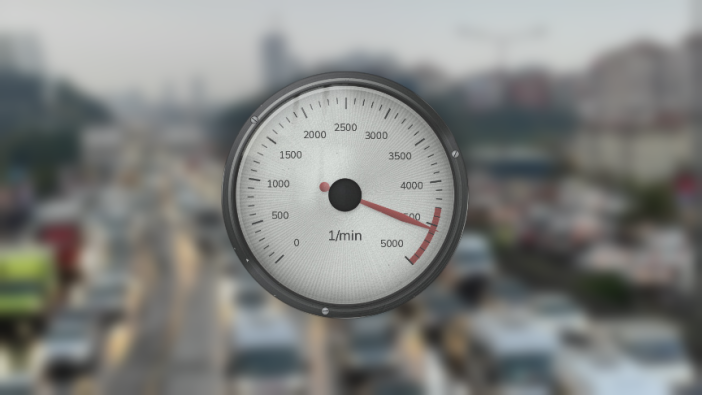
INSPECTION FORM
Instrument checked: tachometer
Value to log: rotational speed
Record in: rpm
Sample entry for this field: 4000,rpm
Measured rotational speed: 4550,rpm
